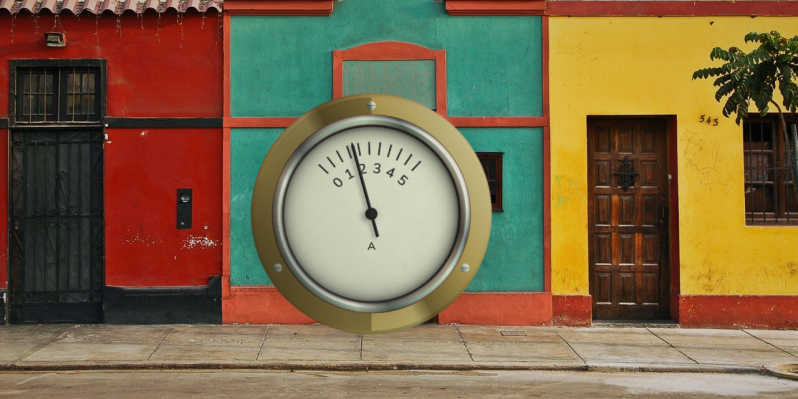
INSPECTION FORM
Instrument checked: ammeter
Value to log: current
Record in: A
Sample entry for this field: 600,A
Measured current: 1.75,A
